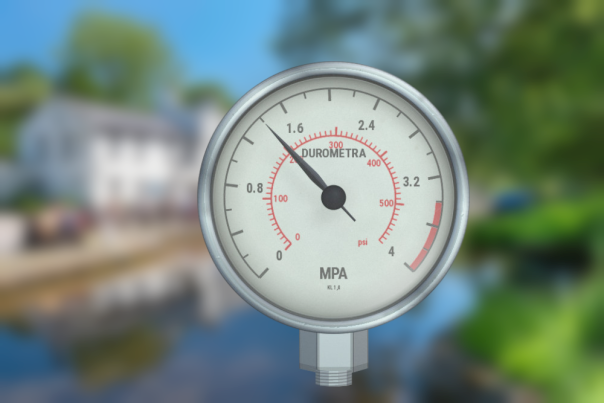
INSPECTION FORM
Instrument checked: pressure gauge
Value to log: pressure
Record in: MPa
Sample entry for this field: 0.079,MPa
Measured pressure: 1.4,MPa
